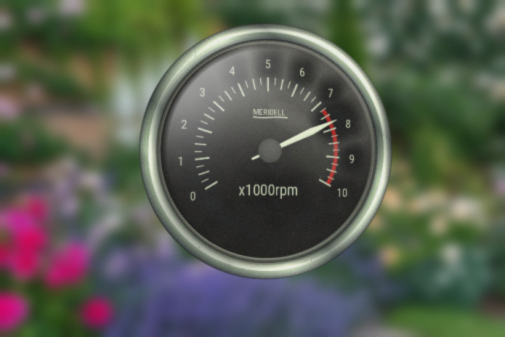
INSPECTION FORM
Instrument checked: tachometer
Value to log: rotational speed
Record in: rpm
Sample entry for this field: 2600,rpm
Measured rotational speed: 7750,rpm
